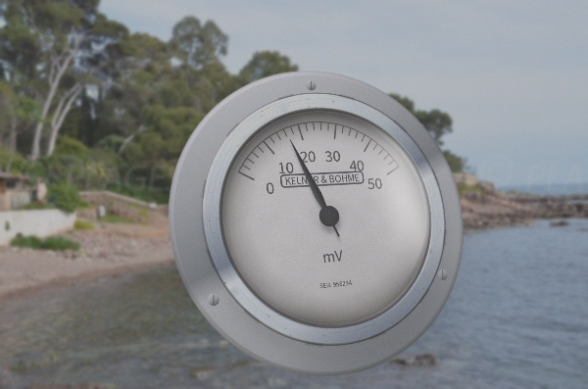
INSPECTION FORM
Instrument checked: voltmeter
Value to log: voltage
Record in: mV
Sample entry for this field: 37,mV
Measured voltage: 16,mV
